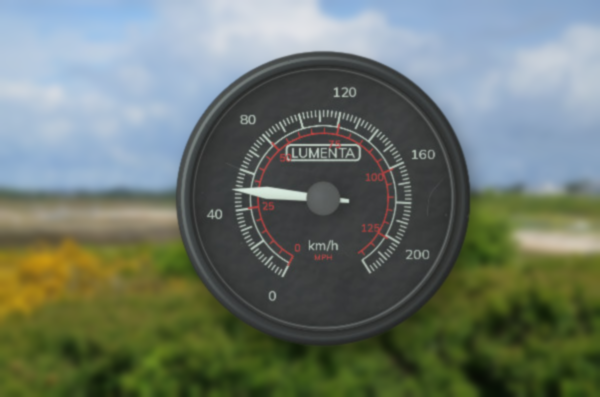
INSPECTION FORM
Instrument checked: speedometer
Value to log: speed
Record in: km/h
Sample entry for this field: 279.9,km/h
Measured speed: 50,km/h
